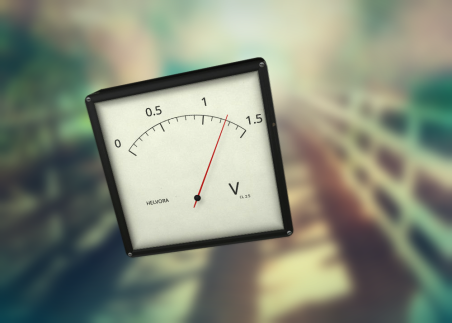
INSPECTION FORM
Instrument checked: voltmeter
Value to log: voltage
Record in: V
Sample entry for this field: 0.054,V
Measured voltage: 1.25,V
